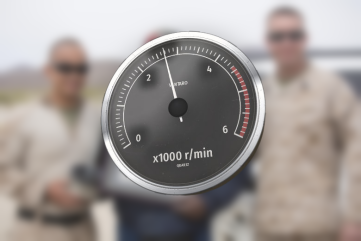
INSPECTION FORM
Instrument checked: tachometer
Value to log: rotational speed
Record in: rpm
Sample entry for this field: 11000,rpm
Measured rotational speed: 2700,rpm
